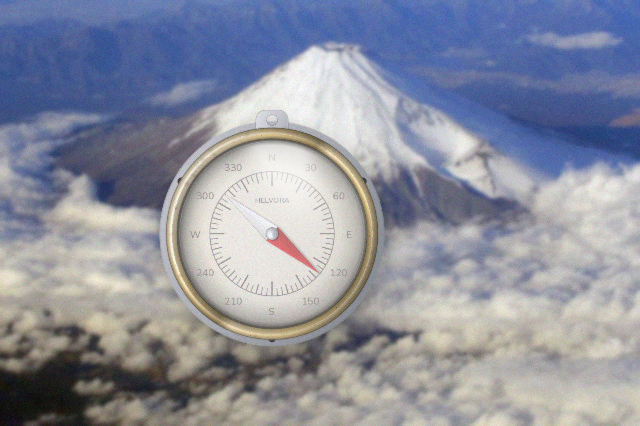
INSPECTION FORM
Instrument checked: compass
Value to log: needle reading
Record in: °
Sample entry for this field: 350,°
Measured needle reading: 130,°
